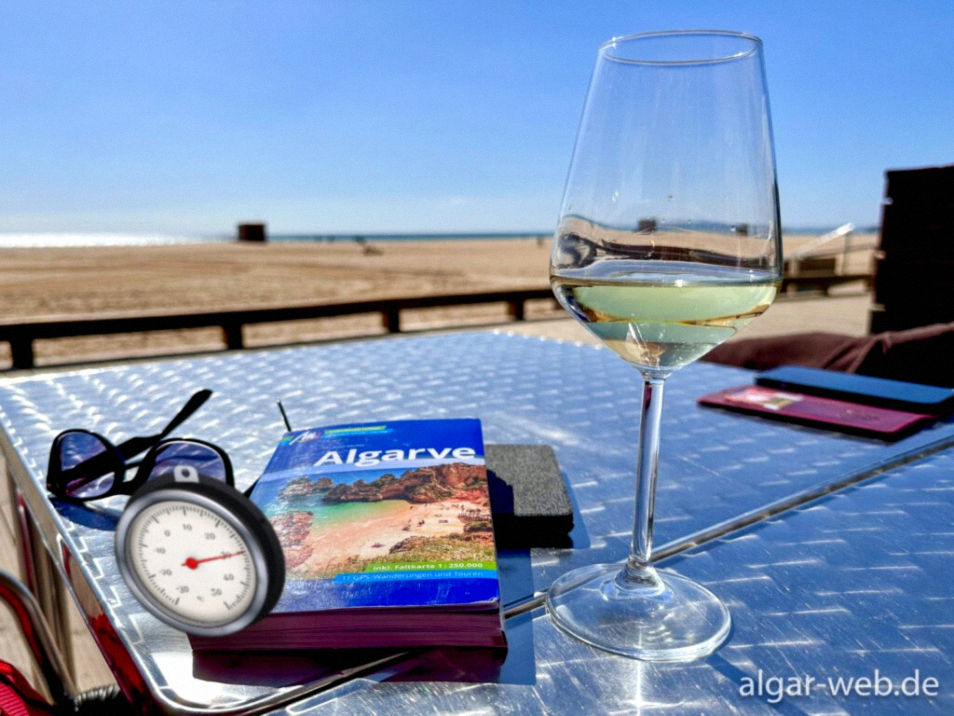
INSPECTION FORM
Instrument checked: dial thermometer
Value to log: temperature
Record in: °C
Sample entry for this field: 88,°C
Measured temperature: 30,°C
